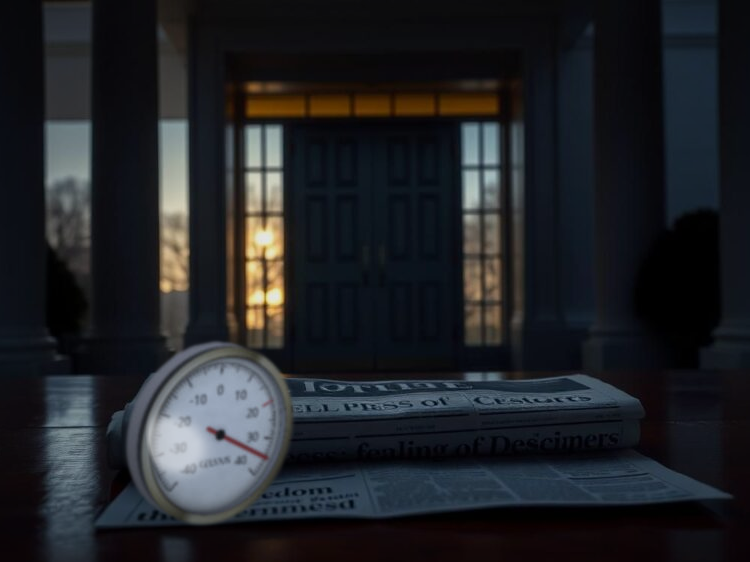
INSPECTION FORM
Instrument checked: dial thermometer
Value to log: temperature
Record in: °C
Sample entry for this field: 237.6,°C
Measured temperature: 35,°C
